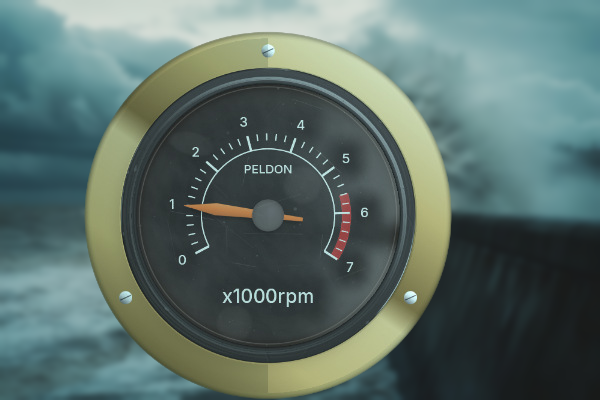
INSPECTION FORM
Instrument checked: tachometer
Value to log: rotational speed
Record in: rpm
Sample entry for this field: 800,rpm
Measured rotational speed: 1000,rpm
